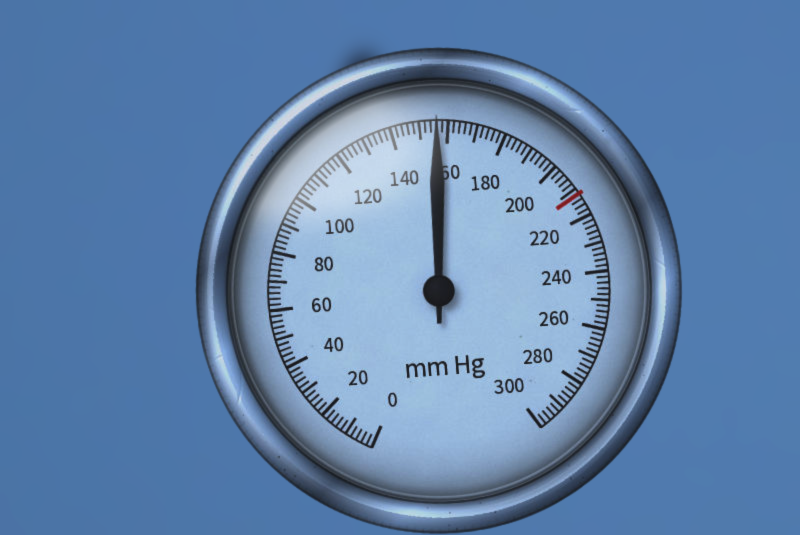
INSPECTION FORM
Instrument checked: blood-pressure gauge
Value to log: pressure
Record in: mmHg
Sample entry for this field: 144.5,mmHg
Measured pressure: 156,mmHg
